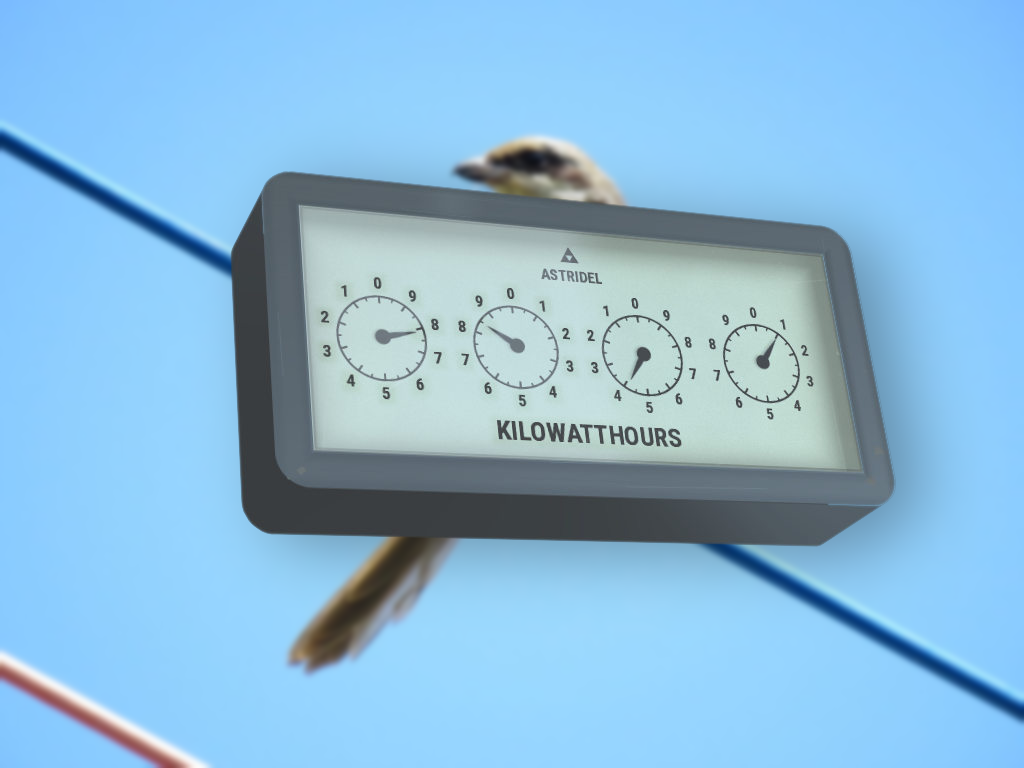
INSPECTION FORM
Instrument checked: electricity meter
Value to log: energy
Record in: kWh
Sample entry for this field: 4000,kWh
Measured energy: 7841,kWh
